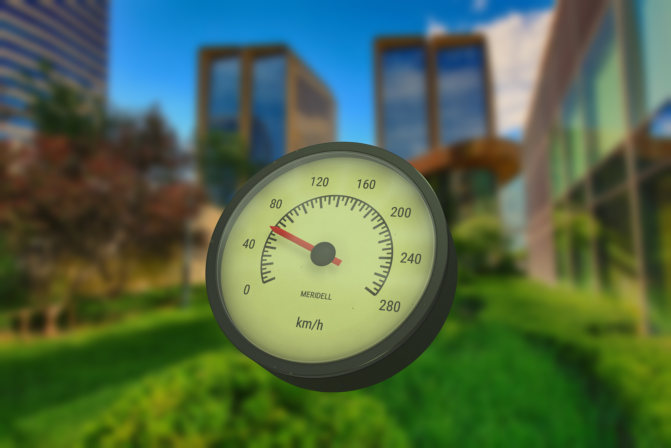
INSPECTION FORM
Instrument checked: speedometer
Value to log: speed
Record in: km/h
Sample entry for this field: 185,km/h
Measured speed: 60,km/h
